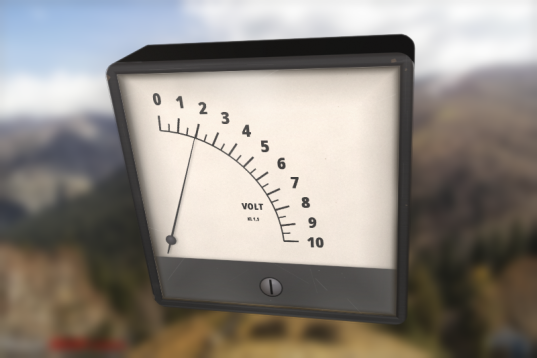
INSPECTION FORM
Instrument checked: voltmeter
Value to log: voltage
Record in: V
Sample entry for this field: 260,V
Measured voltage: 2,V
